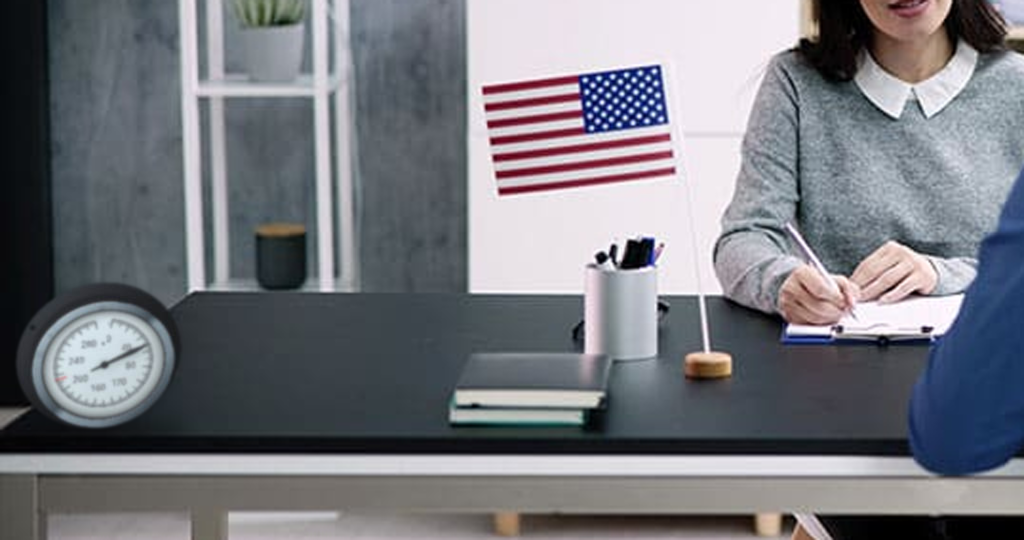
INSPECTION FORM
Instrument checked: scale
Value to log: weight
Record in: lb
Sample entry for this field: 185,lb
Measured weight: 50,lb
